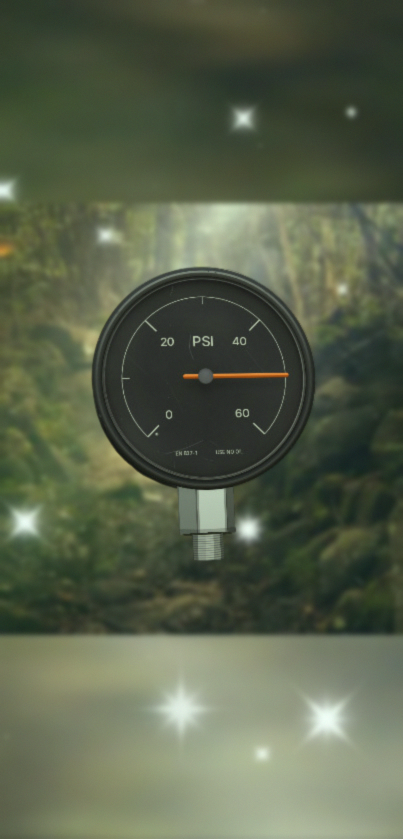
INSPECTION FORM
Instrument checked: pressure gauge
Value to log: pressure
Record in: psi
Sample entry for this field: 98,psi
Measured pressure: 50,psi
